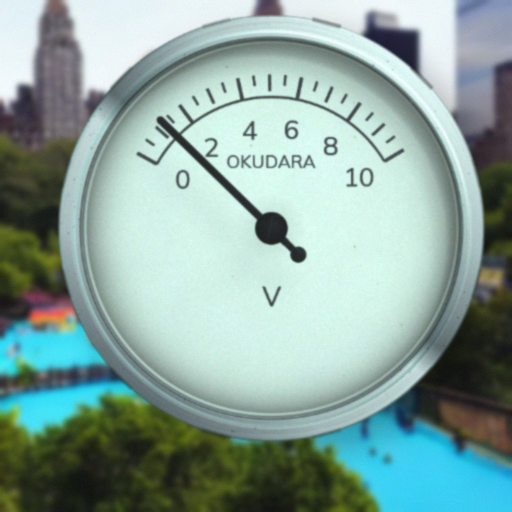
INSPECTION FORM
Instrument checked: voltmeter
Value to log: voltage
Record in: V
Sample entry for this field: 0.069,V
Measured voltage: 1.25,V
